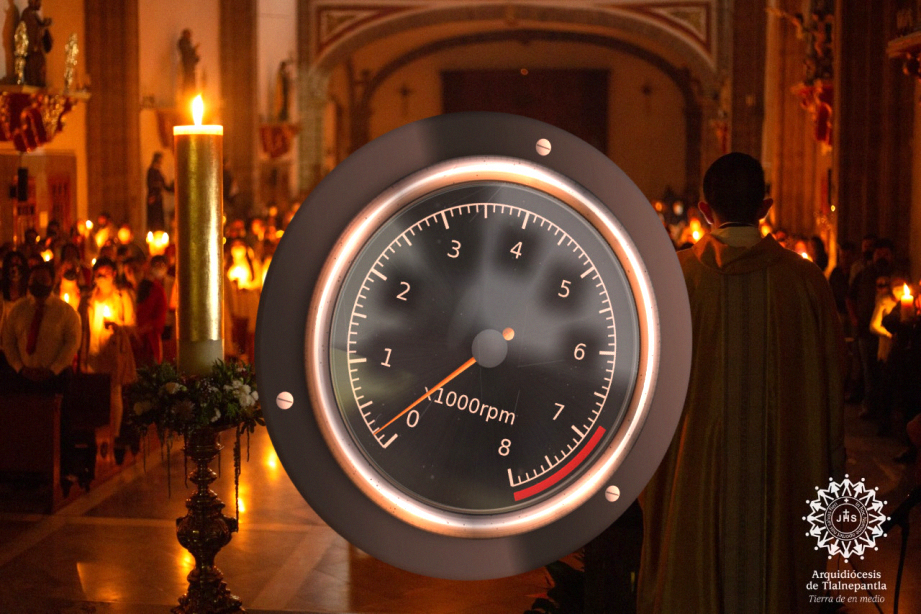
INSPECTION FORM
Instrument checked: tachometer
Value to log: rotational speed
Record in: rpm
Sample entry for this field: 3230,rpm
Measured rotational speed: 200,rpm
